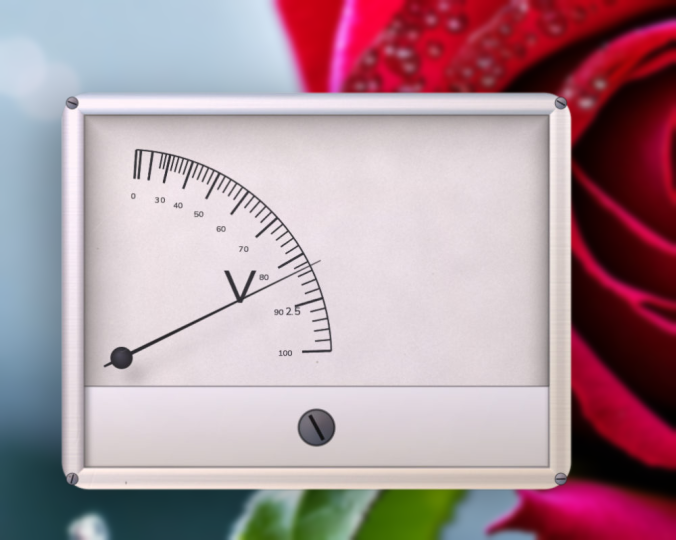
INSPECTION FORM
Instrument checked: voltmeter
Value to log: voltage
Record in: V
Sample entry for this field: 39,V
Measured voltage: 83,V
